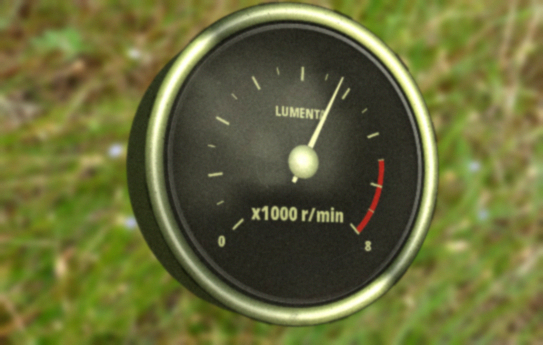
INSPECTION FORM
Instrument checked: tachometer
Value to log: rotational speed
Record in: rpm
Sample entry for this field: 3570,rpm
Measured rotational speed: 4750,rpm
